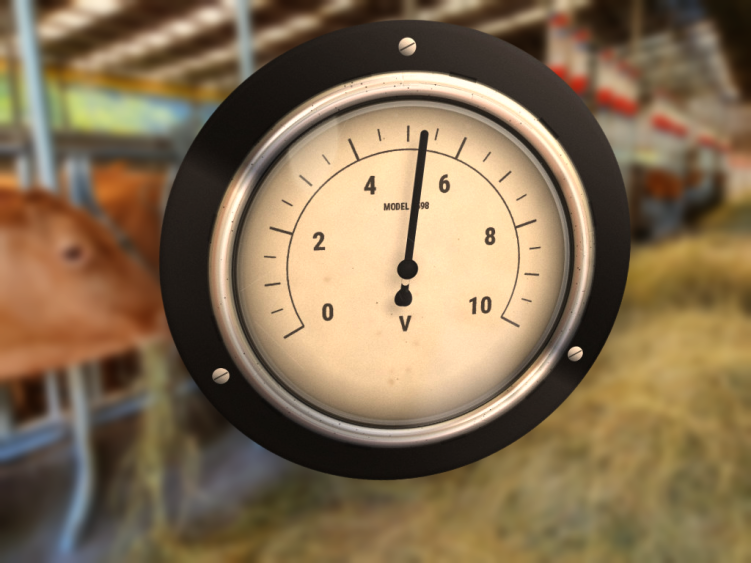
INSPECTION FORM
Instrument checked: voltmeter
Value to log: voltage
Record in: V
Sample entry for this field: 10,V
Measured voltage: 5.25,V
